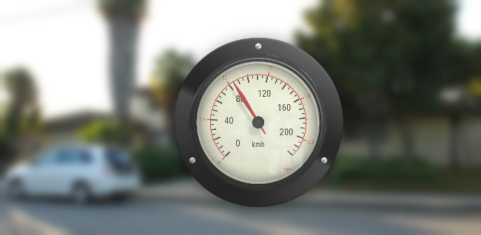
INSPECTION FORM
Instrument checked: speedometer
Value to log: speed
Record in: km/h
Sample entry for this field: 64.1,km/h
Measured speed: 85,km/h
